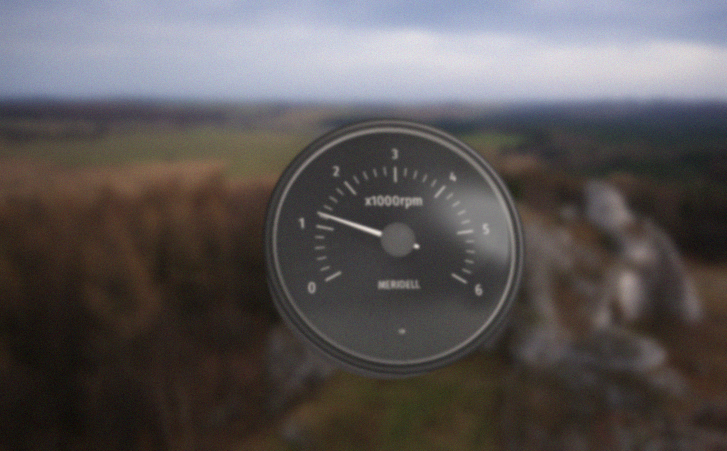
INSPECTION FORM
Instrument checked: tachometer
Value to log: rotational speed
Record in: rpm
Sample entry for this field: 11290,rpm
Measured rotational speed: 1200,rpm
